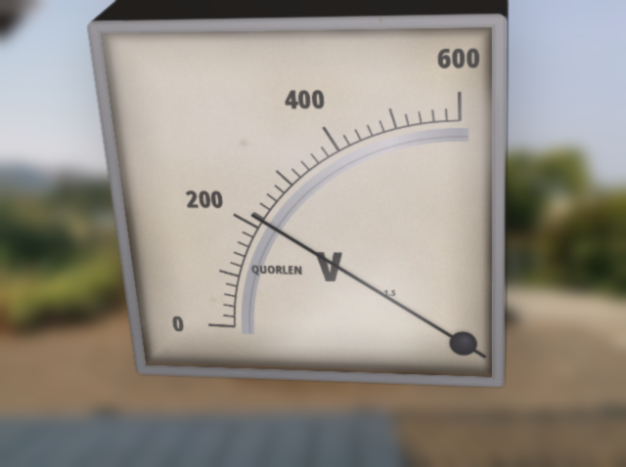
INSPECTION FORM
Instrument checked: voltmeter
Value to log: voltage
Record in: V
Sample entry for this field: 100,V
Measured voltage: 220,V
